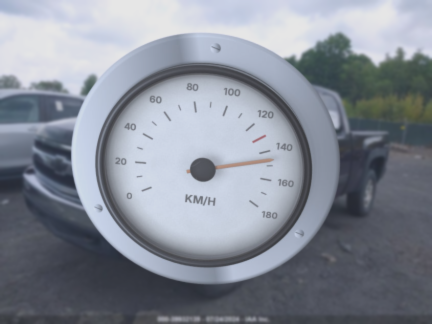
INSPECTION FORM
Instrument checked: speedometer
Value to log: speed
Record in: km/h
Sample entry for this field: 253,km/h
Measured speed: 145,km/h
